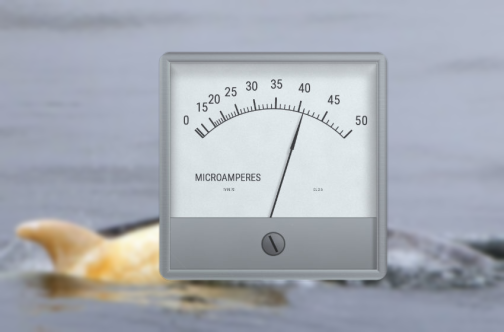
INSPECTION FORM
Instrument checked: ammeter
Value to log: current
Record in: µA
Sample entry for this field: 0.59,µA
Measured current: 41,µA
